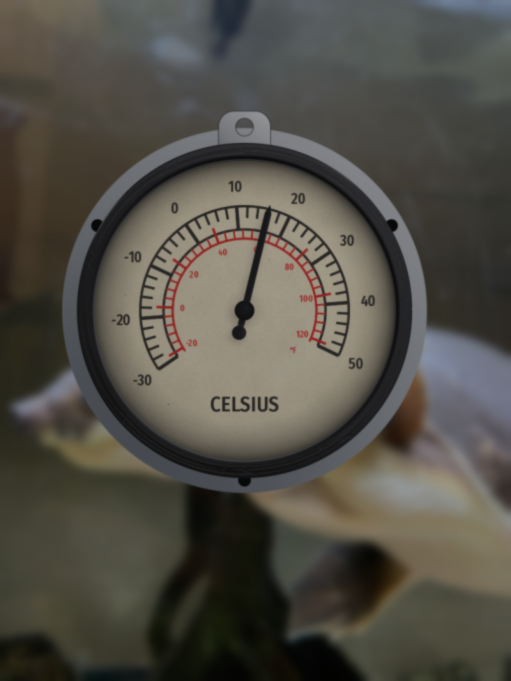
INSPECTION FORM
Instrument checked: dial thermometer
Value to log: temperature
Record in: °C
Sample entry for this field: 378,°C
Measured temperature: 16,°C
